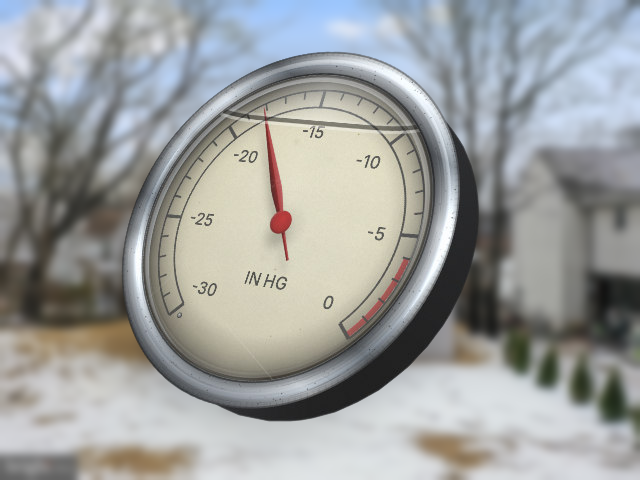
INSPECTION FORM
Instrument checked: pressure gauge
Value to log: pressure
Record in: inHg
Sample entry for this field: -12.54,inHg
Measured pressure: -18,inHg
